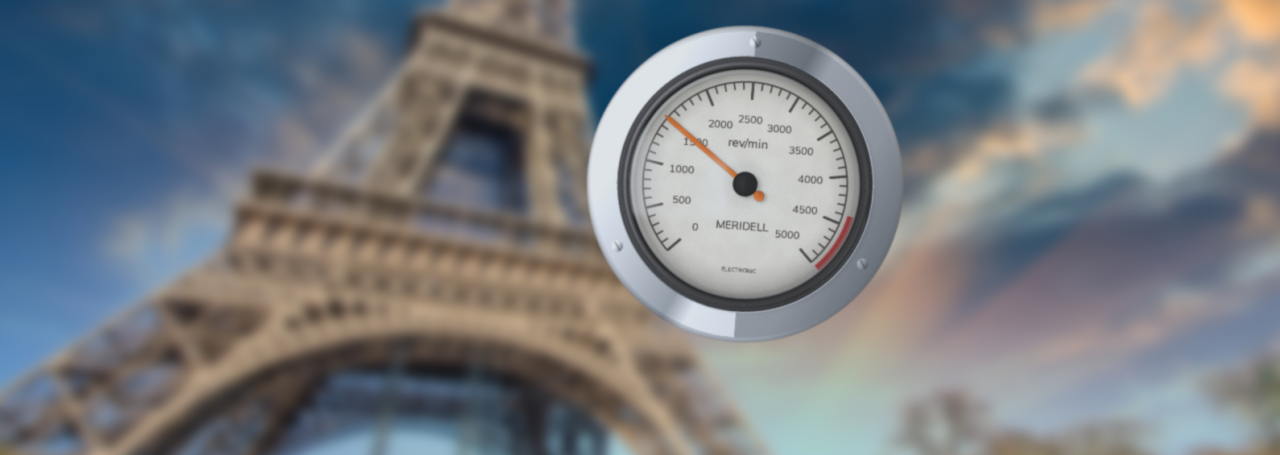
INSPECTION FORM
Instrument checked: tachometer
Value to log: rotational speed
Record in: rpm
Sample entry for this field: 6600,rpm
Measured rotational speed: 1500,rpm
